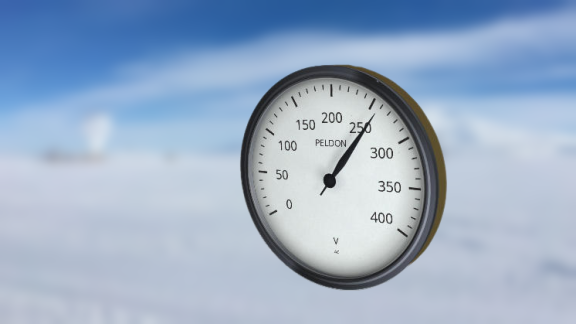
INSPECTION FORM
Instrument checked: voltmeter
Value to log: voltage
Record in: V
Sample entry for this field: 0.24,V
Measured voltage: 260,V
